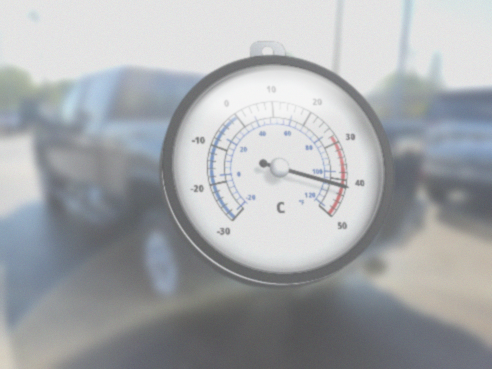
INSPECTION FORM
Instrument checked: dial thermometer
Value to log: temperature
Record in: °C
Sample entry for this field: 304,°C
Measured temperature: 42,°C
